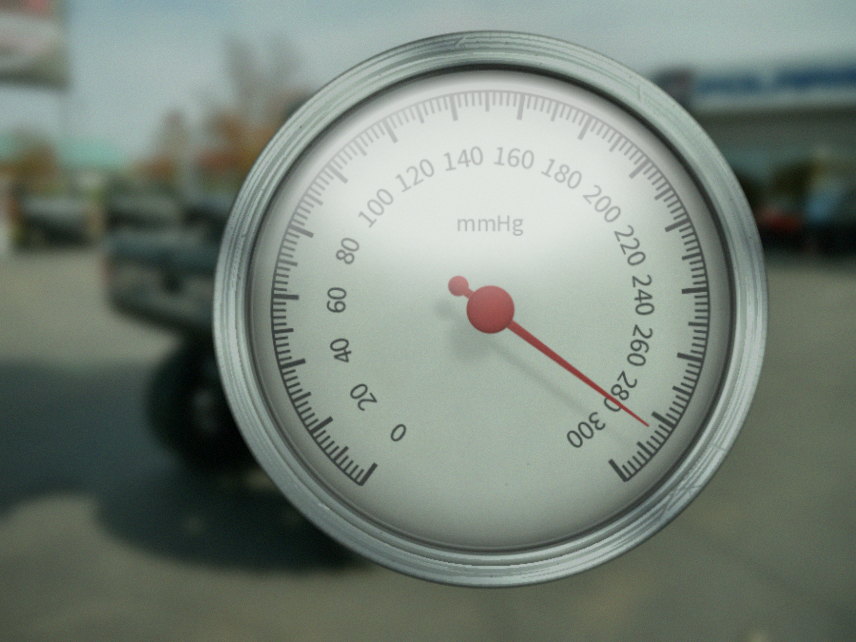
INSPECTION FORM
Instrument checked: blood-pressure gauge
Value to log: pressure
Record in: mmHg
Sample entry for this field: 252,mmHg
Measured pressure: 284,mmHg
